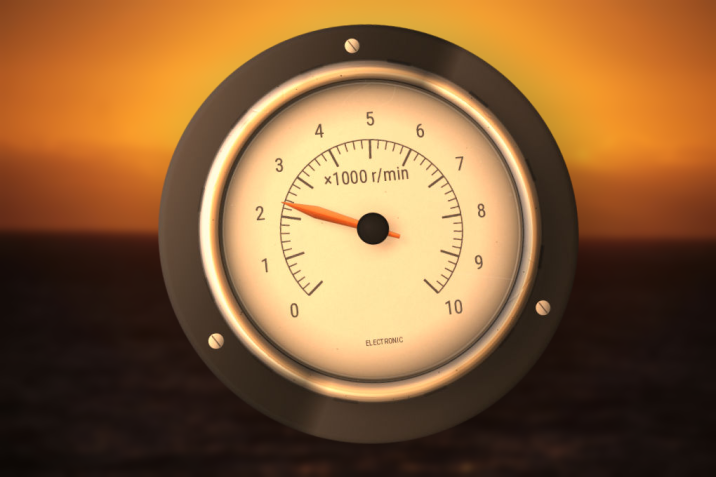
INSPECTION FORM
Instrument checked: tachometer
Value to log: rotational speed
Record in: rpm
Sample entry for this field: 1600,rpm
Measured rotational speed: 2300,rpm
